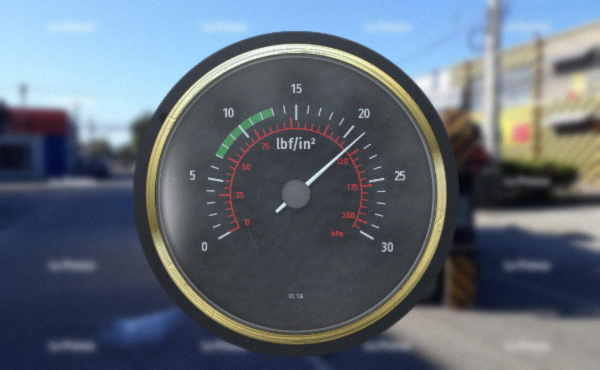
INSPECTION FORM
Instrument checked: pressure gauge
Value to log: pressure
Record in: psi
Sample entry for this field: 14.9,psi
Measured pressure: 21,psi
